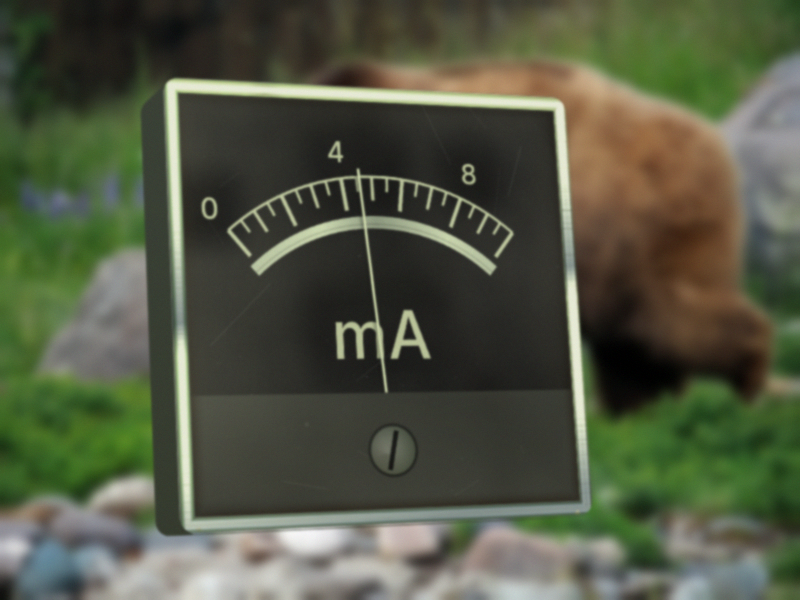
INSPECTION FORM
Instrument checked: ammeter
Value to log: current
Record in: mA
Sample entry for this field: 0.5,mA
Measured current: 4.5,mA
